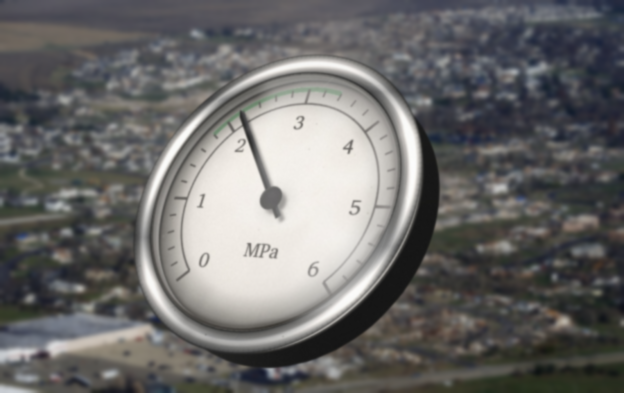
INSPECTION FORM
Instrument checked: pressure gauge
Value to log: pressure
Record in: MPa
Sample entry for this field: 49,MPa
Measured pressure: 2.2,MPa
